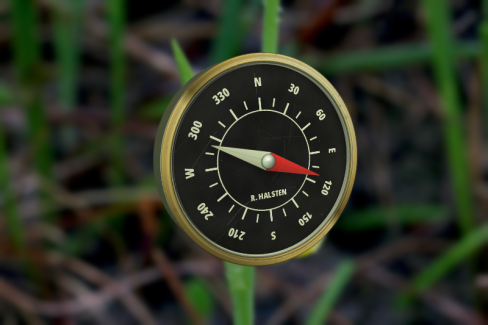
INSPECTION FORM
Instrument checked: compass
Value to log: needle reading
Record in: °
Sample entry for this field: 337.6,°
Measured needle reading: 112.5,°
